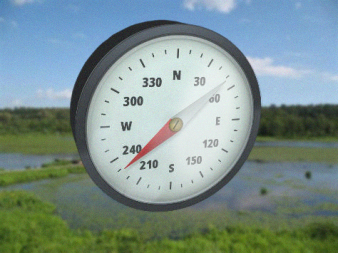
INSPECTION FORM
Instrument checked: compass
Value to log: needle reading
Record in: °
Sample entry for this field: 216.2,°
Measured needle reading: 230,°
